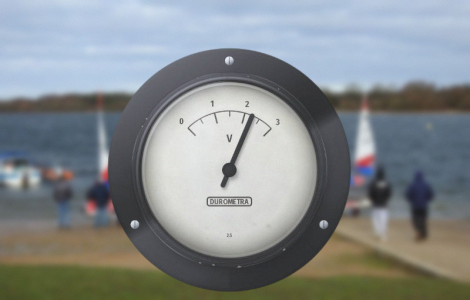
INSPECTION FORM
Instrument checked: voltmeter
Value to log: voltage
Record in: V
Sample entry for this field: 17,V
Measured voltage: 2.25,V
